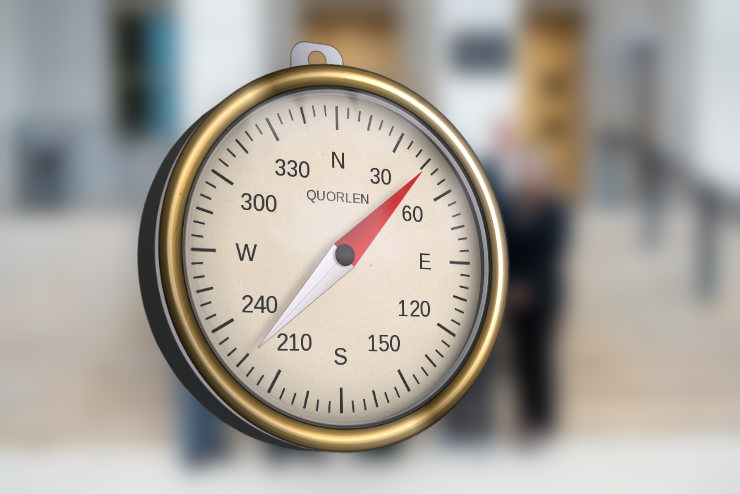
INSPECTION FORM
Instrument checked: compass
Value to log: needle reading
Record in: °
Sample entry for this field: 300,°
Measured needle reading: 45,°
